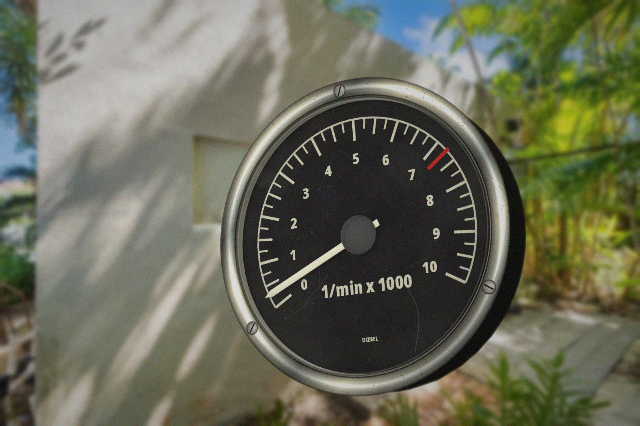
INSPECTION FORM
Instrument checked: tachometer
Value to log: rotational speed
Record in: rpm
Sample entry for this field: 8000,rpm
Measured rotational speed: 250,rpm
